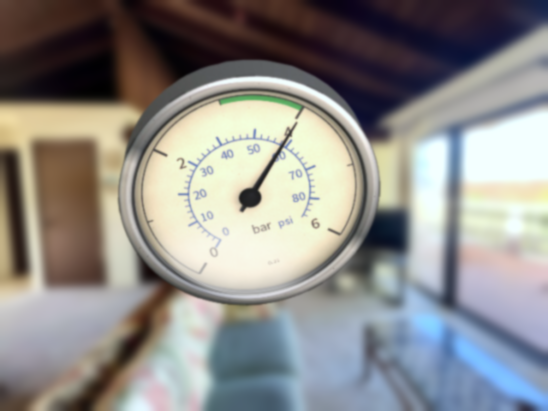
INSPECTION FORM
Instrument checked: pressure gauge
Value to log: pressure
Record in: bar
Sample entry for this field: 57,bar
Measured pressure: 4,bar
